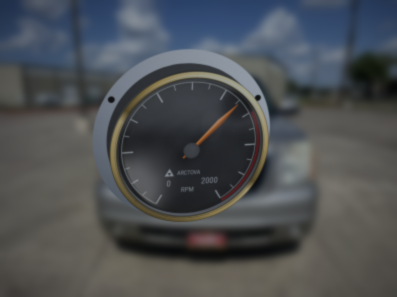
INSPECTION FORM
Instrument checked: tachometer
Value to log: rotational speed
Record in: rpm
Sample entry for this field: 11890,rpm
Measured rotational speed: 1300,rpm
